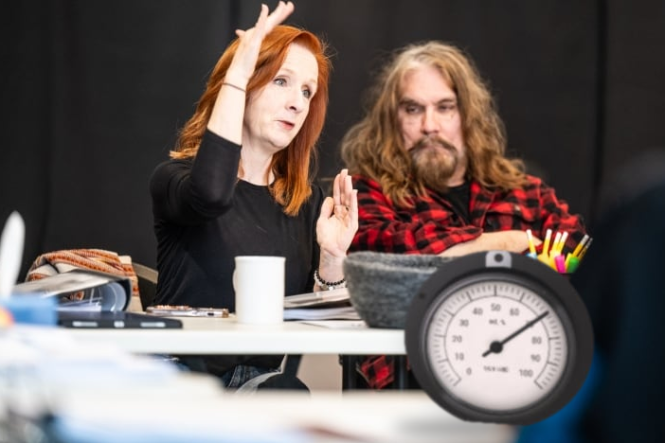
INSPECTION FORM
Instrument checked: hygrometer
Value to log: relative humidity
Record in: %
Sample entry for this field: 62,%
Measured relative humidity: 70,%
